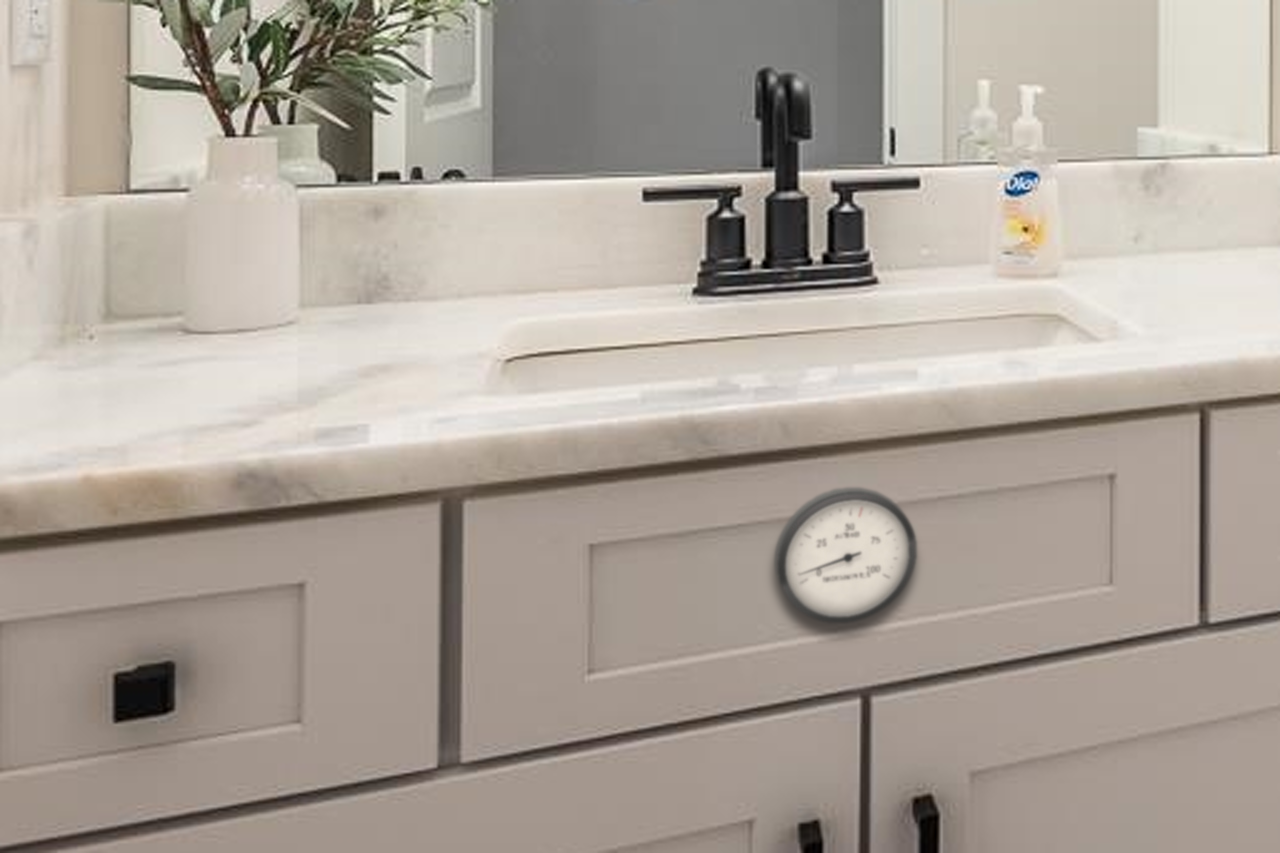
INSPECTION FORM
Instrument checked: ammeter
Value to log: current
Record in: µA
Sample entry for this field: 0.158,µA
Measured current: 5,µA
